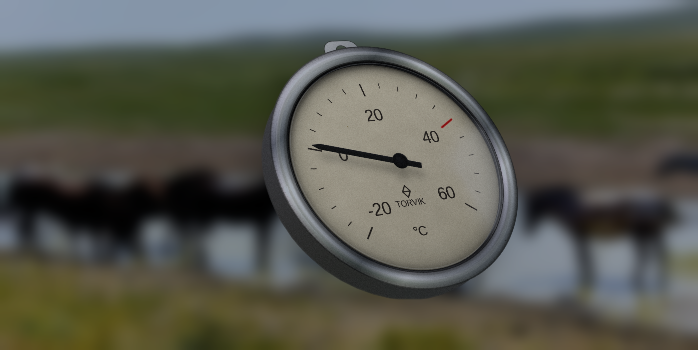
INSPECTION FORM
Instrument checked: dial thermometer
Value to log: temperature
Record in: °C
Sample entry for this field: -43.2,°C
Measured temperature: 0,°C
